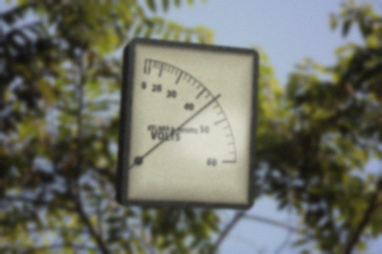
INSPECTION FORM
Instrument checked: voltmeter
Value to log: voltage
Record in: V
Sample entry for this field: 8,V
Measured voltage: 44,V
